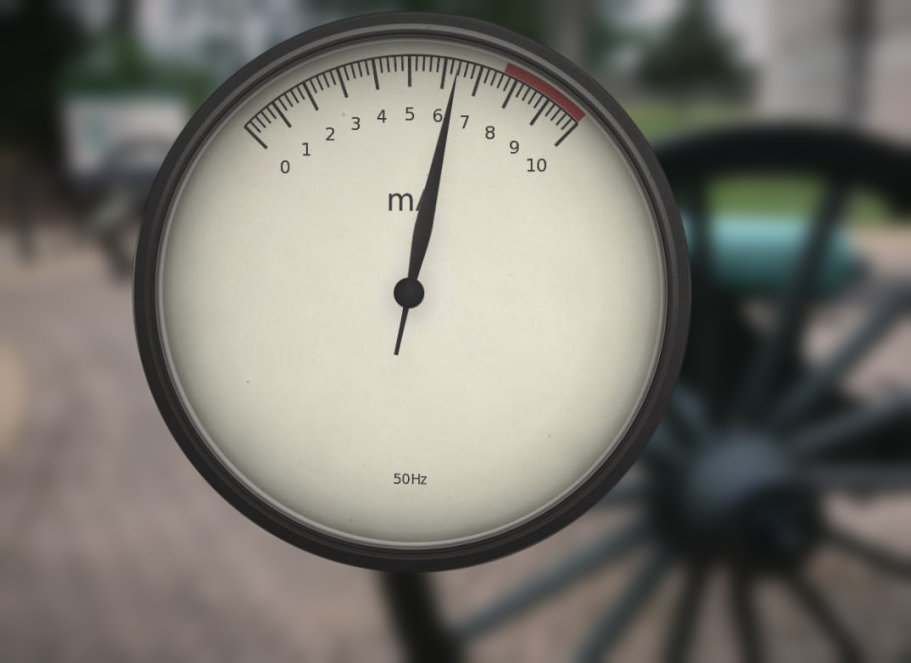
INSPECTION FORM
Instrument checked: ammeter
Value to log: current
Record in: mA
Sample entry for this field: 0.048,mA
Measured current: 6.4,mA
